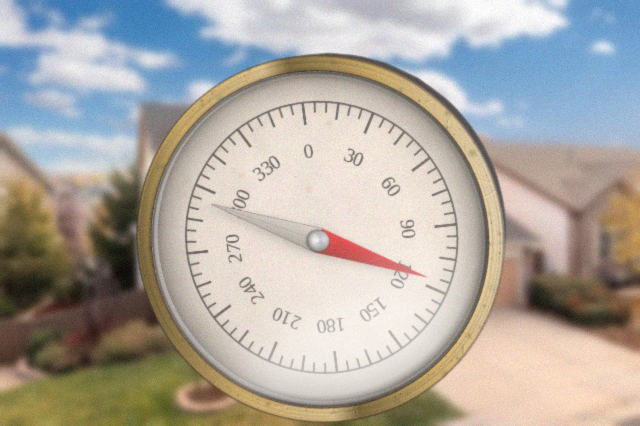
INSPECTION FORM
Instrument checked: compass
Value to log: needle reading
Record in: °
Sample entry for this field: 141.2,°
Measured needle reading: 115,°
